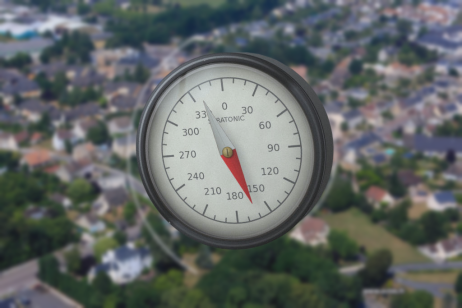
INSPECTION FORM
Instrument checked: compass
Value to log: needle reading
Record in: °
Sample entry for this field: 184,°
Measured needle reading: 160,°
